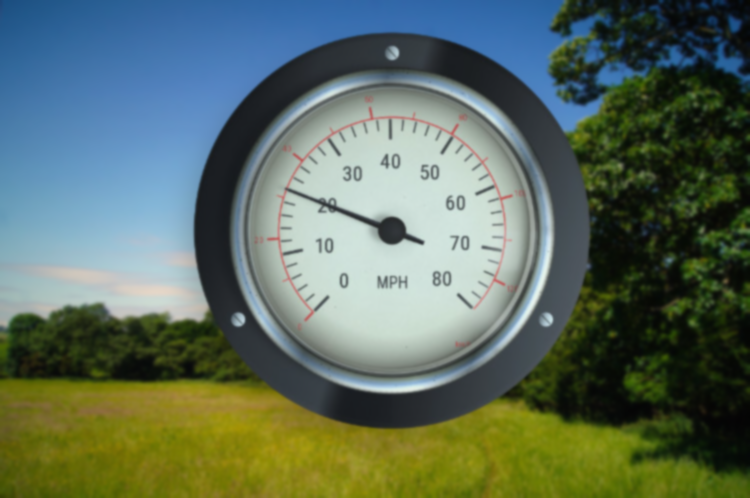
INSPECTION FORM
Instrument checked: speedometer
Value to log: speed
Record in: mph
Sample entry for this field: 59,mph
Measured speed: 20,mph
